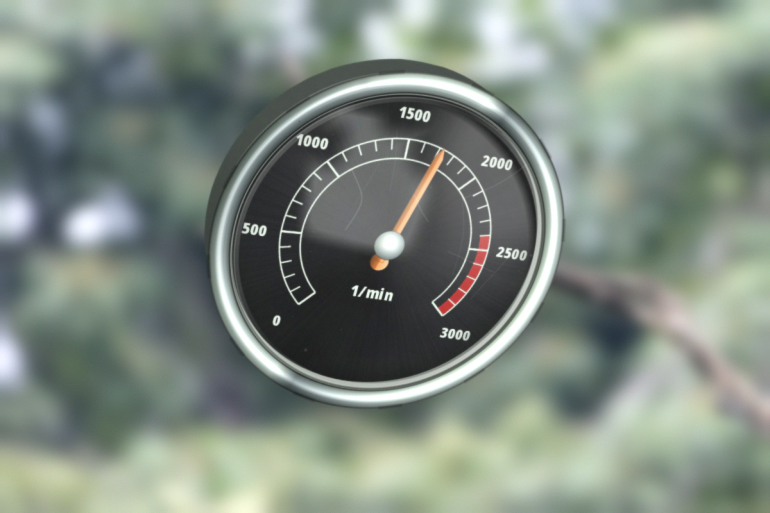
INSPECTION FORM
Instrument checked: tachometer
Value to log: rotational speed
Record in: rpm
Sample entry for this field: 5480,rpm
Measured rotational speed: 1700,rpm
